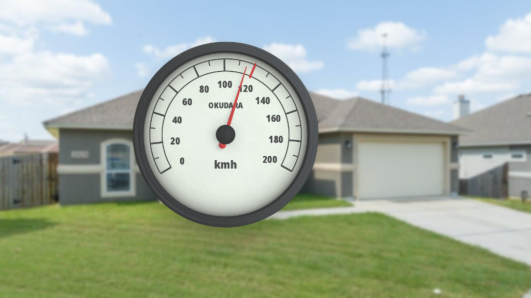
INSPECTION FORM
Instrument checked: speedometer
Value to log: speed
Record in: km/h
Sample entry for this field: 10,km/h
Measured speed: 115,km/h
